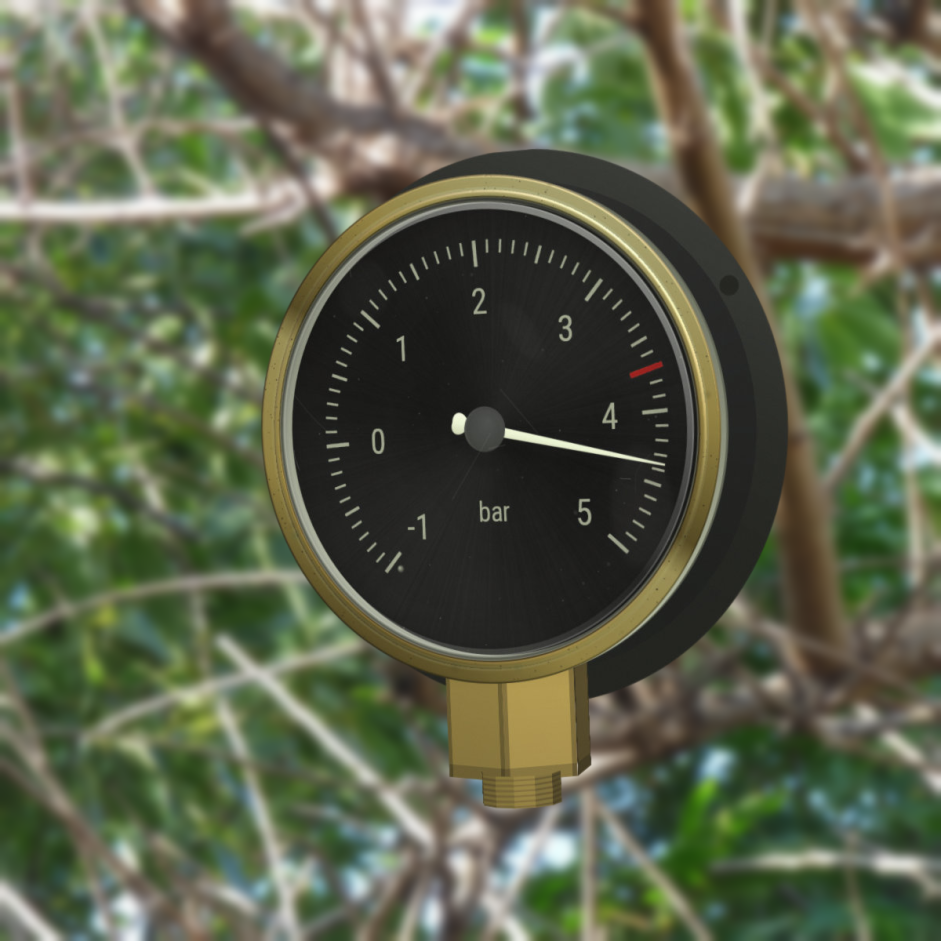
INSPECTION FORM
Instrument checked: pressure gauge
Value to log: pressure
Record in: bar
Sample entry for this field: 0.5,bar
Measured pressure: 4.35,bar
